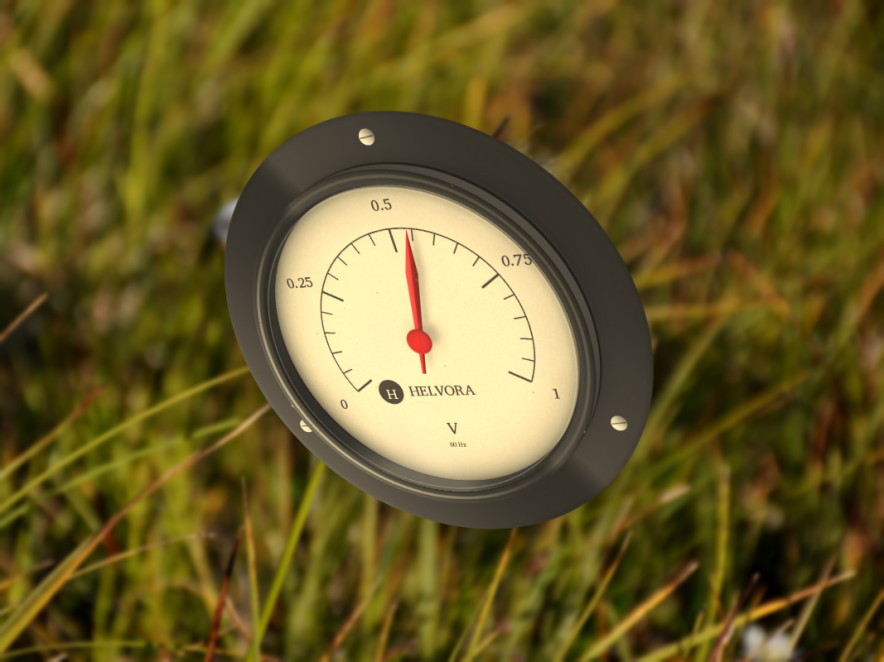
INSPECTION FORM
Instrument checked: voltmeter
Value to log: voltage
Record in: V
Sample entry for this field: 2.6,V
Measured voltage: 0.55,V
